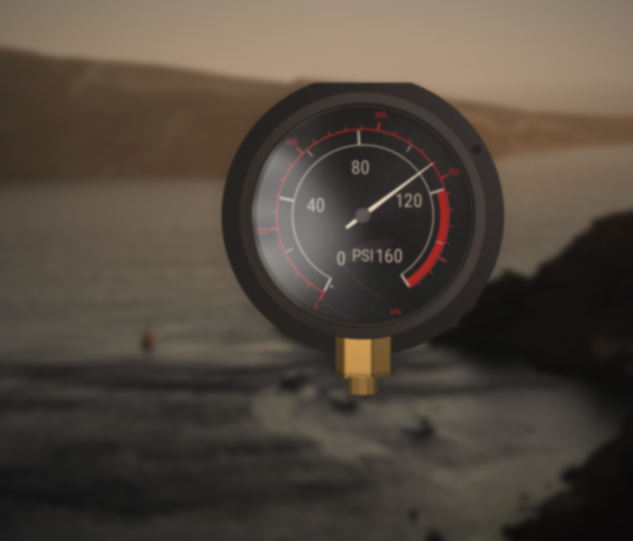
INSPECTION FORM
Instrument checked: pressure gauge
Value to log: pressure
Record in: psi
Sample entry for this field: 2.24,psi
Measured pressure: 110,psi
